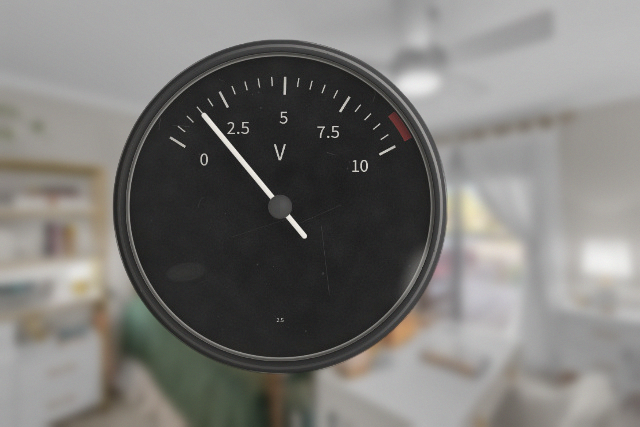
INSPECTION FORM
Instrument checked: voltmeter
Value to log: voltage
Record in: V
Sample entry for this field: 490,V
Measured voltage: 1.5,V
